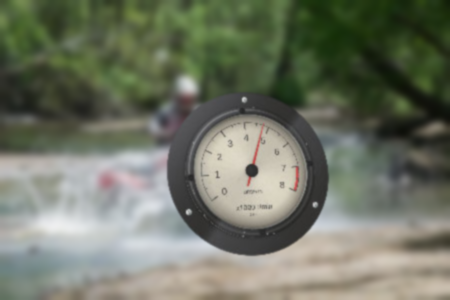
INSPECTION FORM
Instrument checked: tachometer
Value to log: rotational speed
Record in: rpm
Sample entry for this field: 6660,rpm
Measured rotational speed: 4750,rpm
